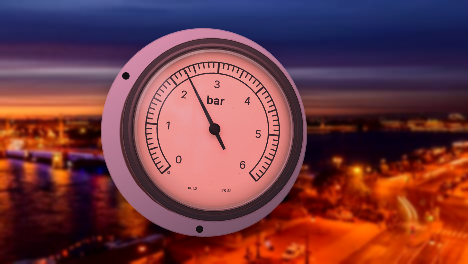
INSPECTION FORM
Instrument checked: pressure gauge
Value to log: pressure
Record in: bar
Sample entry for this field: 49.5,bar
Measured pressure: 2.3,bar
